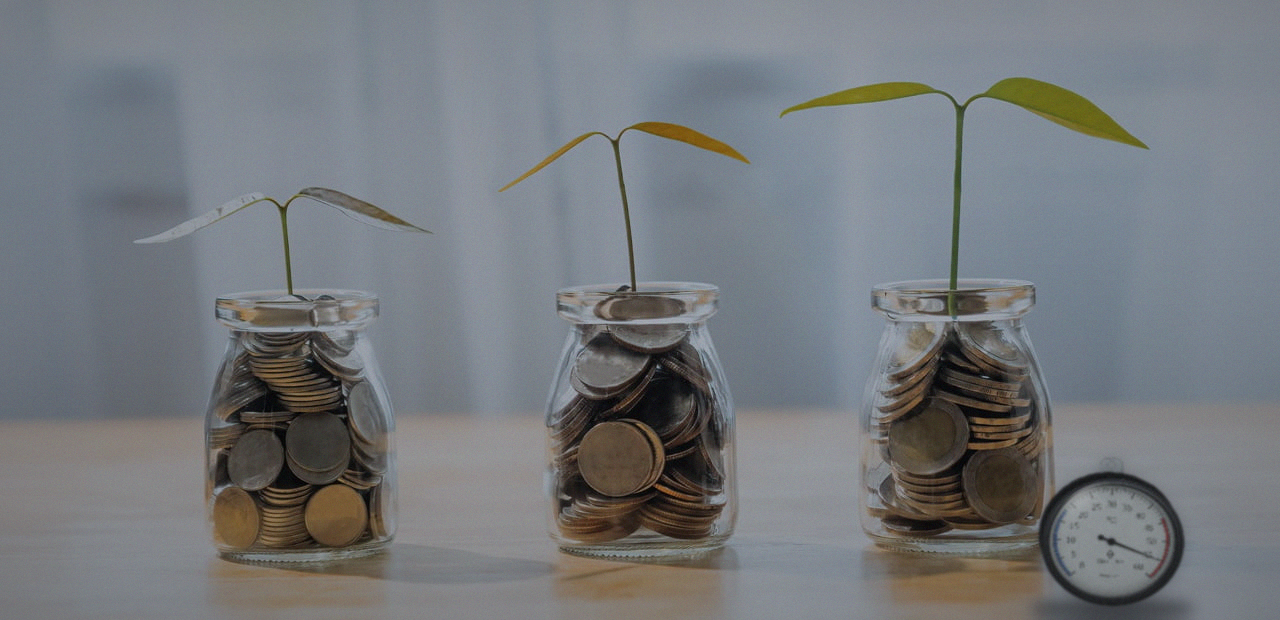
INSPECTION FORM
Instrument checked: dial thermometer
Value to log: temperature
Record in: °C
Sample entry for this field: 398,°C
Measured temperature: 55,°C
